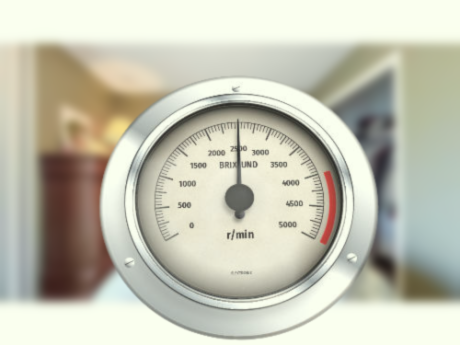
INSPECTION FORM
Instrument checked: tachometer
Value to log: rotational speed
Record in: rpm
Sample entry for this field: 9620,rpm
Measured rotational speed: 2500,rpm
